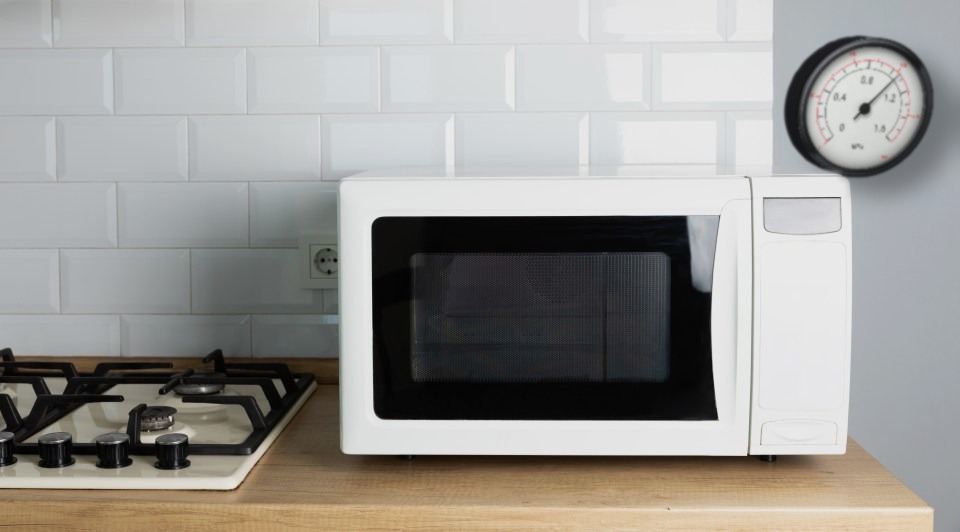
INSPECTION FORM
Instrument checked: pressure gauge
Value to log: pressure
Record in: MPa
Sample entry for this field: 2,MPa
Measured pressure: 1.05,MPa
